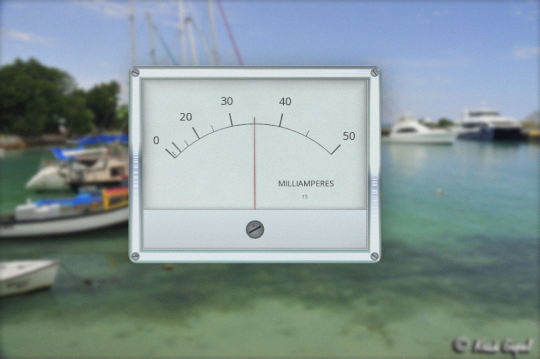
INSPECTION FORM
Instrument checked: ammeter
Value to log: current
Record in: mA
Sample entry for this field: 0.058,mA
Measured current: 35,mA
